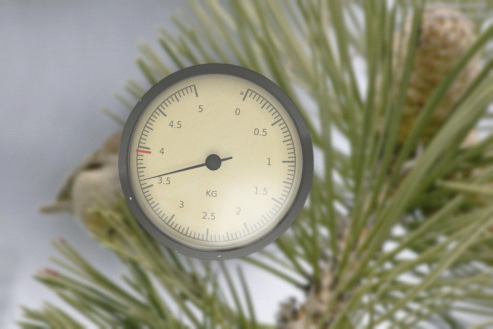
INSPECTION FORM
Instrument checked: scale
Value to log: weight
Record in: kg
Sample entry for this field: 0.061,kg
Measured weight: 3.6,kg
